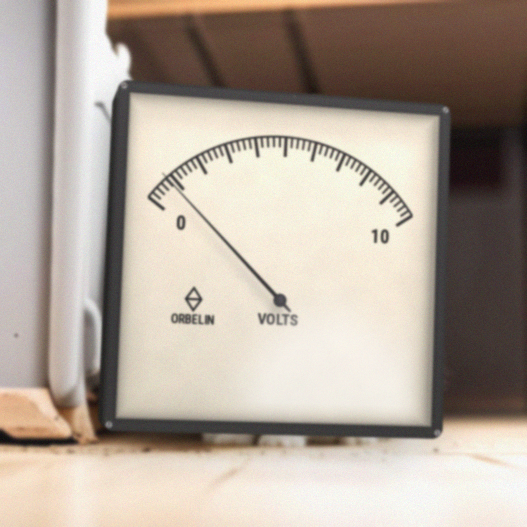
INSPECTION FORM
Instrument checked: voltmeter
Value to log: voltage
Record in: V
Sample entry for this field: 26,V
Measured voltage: 0.8,V
